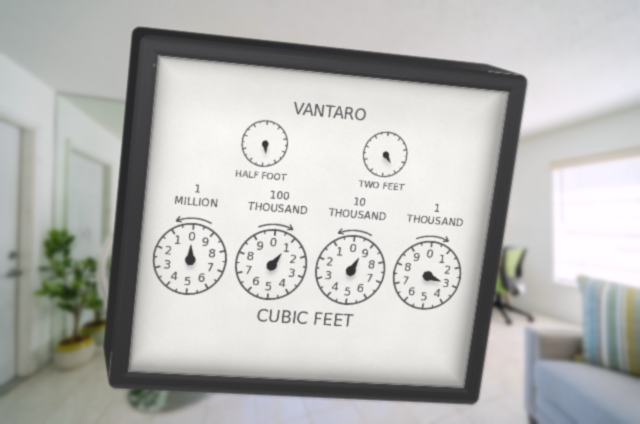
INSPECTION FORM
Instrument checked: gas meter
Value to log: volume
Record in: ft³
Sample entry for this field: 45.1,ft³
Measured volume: 9300,ft³
